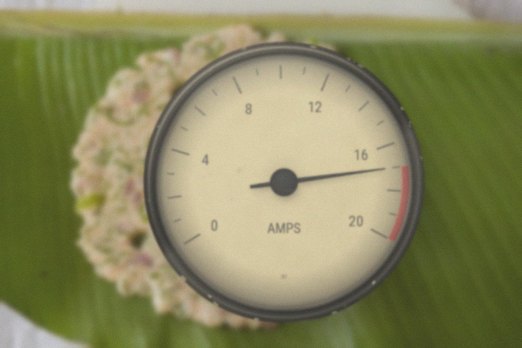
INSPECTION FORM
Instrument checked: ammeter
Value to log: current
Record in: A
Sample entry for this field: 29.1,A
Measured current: 17,A
